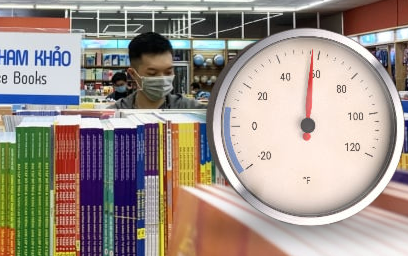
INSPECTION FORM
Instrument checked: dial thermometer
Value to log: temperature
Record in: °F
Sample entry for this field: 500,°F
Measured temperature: 56,°F
